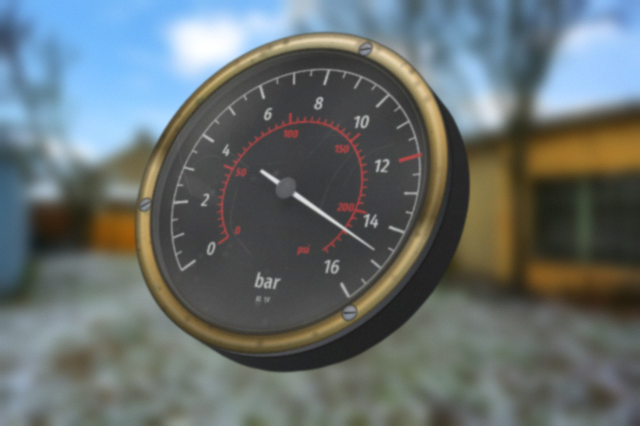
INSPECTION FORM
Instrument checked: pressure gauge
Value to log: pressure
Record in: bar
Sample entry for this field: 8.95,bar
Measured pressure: 14.75,bar
